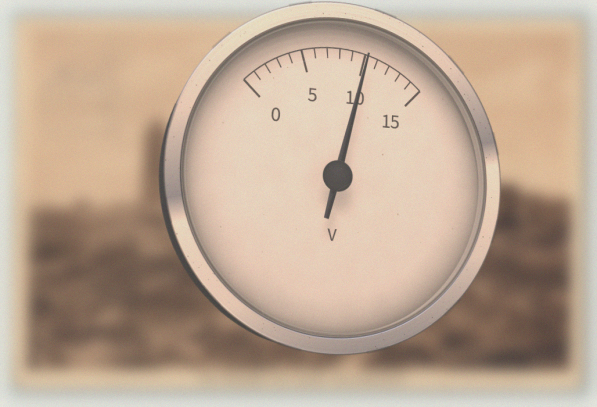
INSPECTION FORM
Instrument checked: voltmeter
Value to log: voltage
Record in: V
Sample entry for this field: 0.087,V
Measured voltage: 10,V
